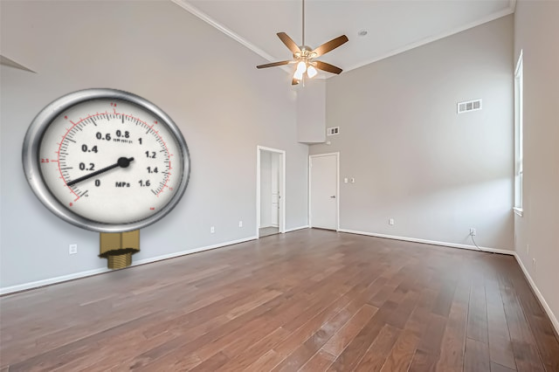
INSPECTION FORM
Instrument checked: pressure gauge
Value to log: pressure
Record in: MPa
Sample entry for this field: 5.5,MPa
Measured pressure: 0.1,MPa
